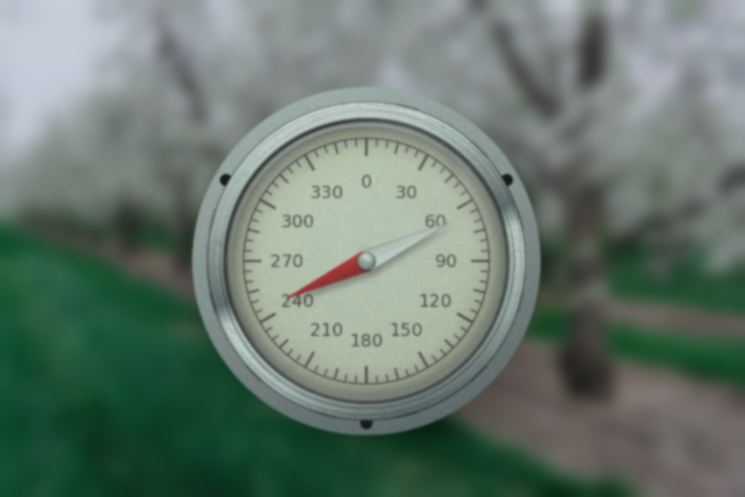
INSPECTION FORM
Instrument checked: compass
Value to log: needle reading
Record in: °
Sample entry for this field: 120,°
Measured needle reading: 245,°
